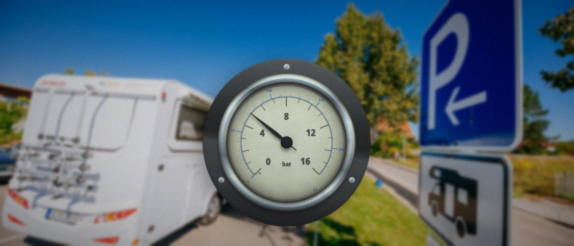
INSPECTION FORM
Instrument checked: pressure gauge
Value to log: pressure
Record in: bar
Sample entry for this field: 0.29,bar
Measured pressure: 5,bar
